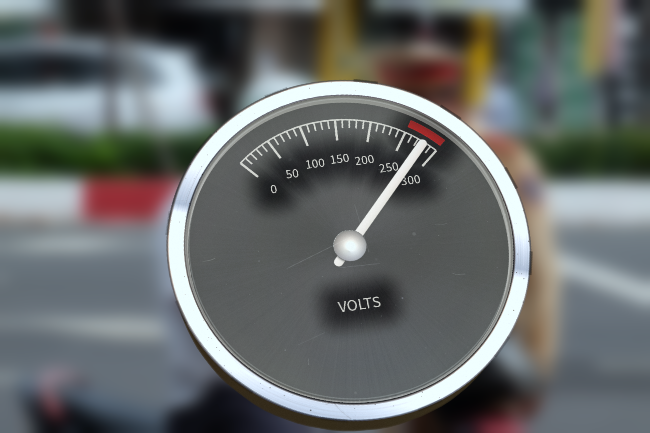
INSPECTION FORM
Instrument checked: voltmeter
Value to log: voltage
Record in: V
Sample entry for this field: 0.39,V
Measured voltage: 280,V
